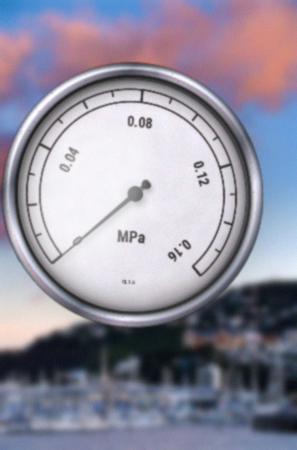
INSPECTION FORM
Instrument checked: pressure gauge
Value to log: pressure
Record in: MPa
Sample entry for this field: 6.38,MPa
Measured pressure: 0,MPa
